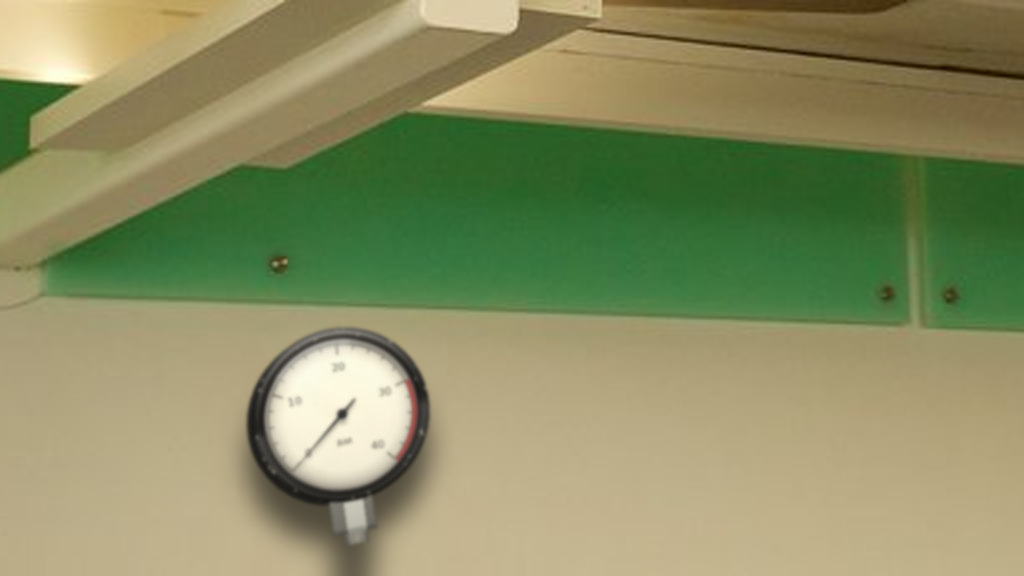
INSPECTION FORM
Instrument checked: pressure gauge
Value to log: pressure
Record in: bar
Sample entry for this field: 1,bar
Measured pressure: 0,bar
